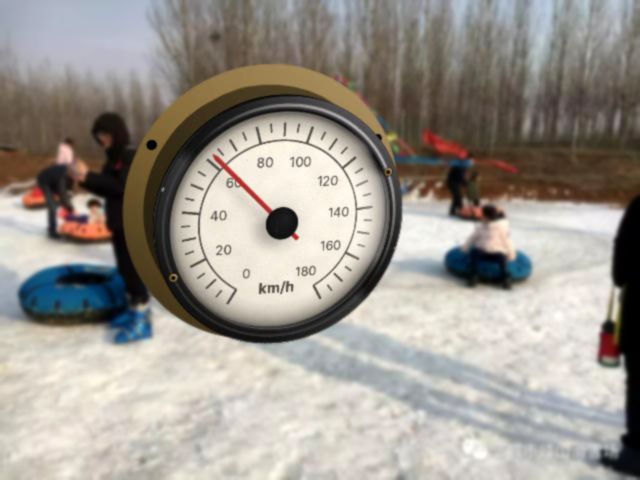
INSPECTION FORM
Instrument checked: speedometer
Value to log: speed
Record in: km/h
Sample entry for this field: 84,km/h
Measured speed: 62.5,km/h
